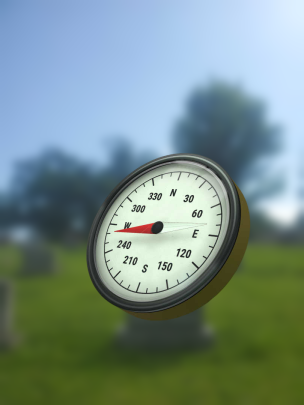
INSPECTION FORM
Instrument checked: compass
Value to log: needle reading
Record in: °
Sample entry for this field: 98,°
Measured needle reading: 260,°
